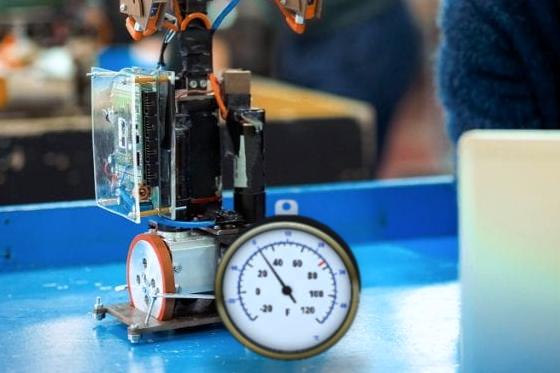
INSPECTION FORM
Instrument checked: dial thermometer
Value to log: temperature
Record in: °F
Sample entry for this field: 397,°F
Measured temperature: 32,°F
